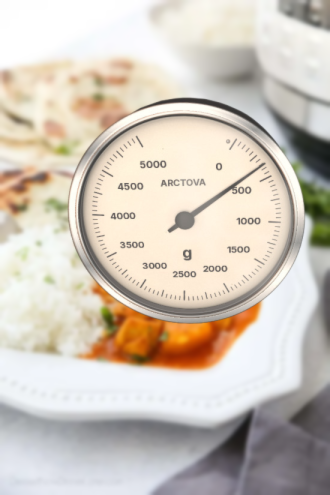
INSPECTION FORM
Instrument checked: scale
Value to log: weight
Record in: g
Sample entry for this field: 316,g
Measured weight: 350,g
